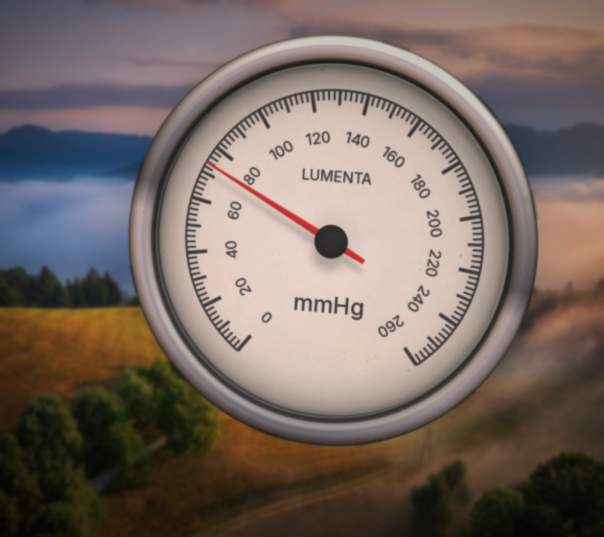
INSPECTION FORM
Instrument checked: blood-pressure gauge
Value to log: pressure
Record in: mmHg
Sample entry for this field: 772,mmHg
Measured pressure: 74,mmHg
